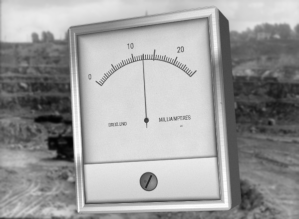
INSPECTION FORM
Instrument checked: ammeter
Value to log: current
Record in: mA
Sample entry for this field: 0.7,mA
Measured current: 12.5,mA
